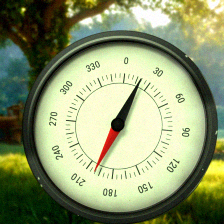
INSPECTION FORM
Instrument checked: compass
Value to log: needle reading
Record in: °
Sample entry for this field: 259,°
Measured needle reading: 200,°
